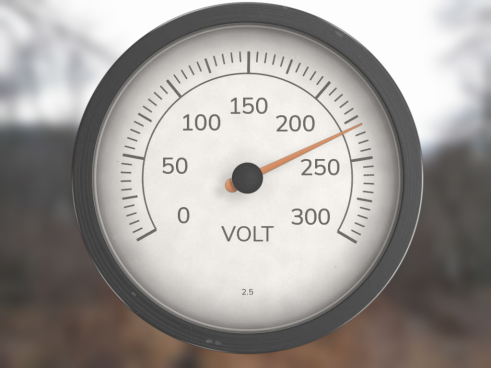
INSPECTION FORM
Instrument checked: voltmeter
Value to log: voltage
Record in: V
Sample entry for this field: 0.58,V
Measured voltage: 230,V
